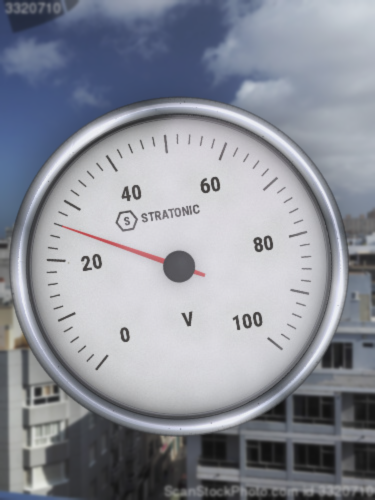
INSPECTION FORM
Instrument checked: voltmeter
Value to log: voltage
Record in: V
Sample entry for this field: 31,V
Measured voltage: 26,V
